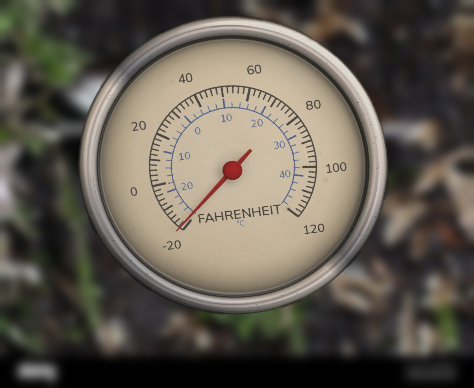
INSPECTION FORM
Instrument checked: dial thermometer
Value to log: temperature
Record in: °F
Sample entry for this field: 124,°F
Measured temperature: -18,°F
